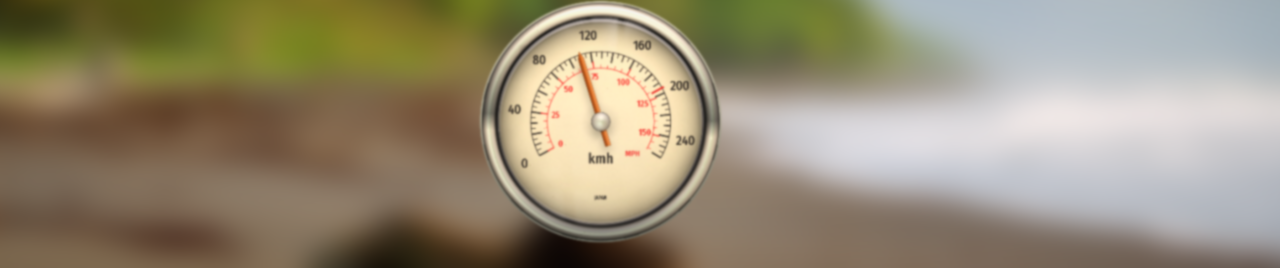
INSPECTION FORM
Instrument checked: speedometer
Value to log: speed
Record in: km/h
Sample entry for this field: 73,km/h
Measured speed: 110,km/h
